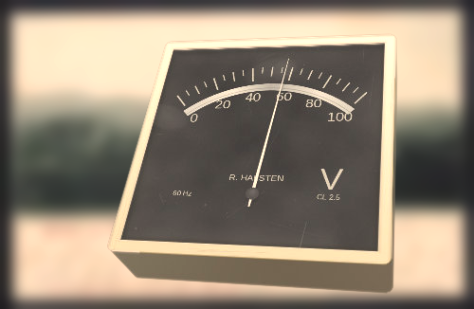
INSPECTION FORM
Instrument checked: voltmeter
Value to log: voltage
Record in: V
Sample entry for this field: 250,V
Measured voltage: 57.5,V
